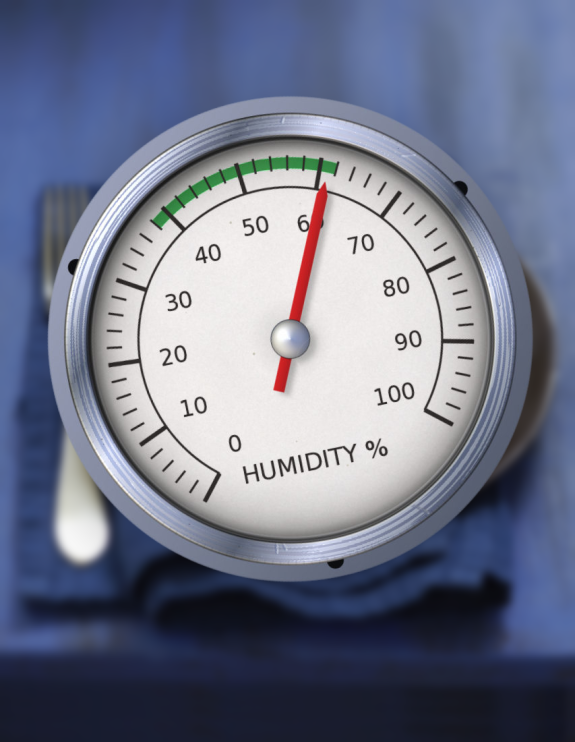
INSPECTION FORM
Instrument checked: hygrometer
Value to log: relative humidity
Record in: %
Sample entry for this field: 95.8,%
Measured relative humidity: 61,%
